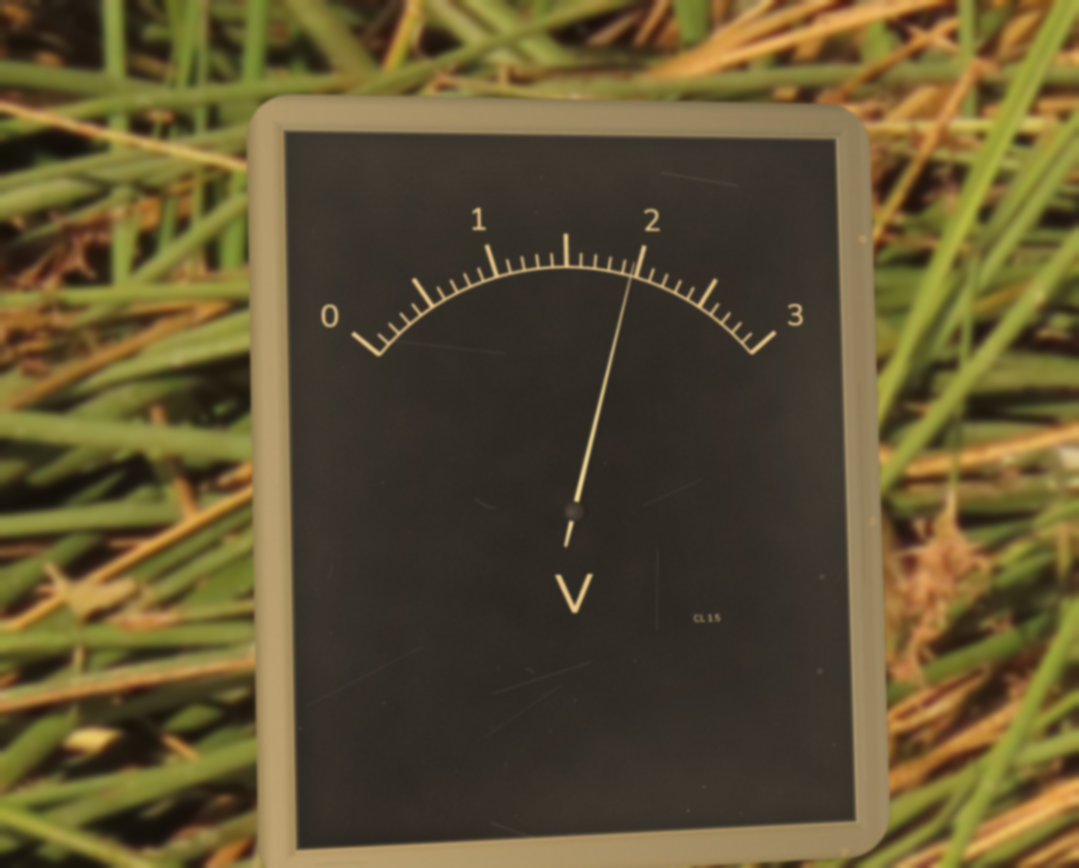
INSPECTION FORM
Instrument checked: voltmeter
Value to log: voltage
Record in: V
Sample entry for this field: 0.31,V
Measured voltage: 1.95,V
